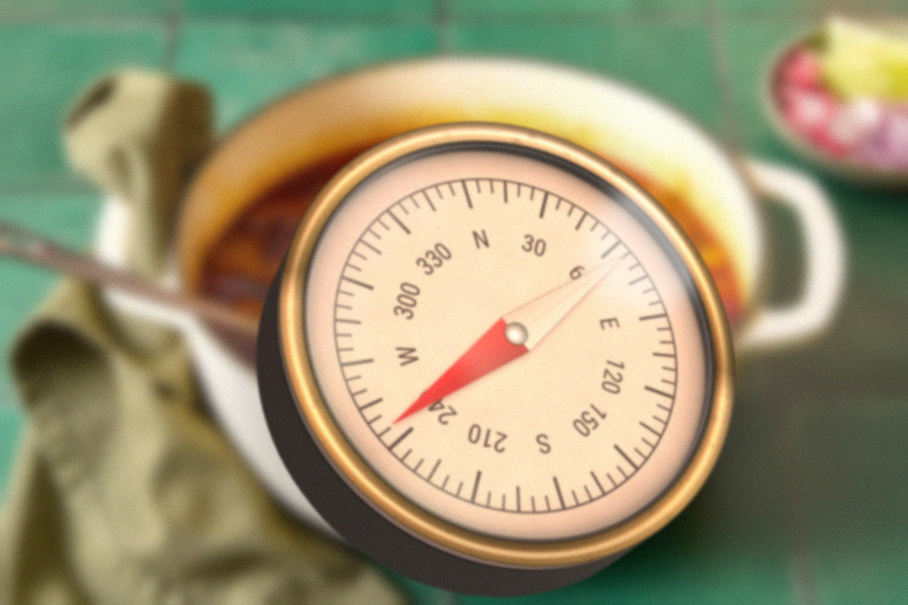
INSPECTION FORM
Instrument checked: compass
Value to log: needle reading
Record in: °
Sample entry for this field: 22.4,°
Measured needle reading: 245,°
